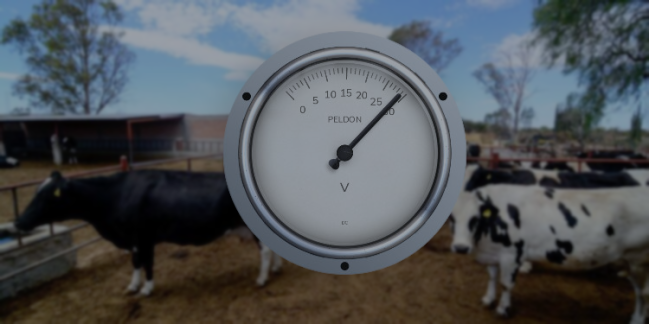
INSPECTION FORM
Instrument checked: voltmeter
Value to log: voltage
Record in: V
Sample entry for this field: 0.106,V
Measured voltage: 29,V
